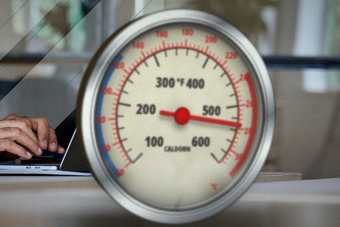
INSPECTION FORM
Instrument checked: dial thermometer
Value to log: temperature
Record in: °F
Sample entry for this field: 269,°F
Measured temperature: 530,°F
